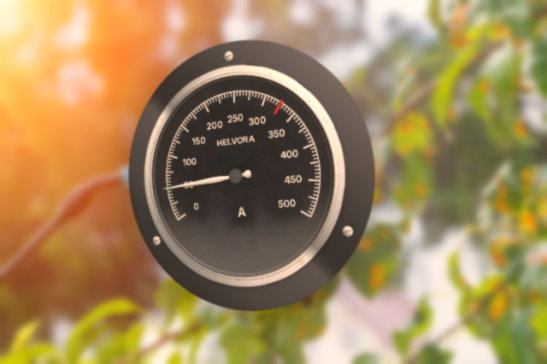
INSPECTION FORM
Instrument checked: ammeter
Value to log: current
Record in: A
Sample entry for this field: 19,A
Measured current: 50,A
